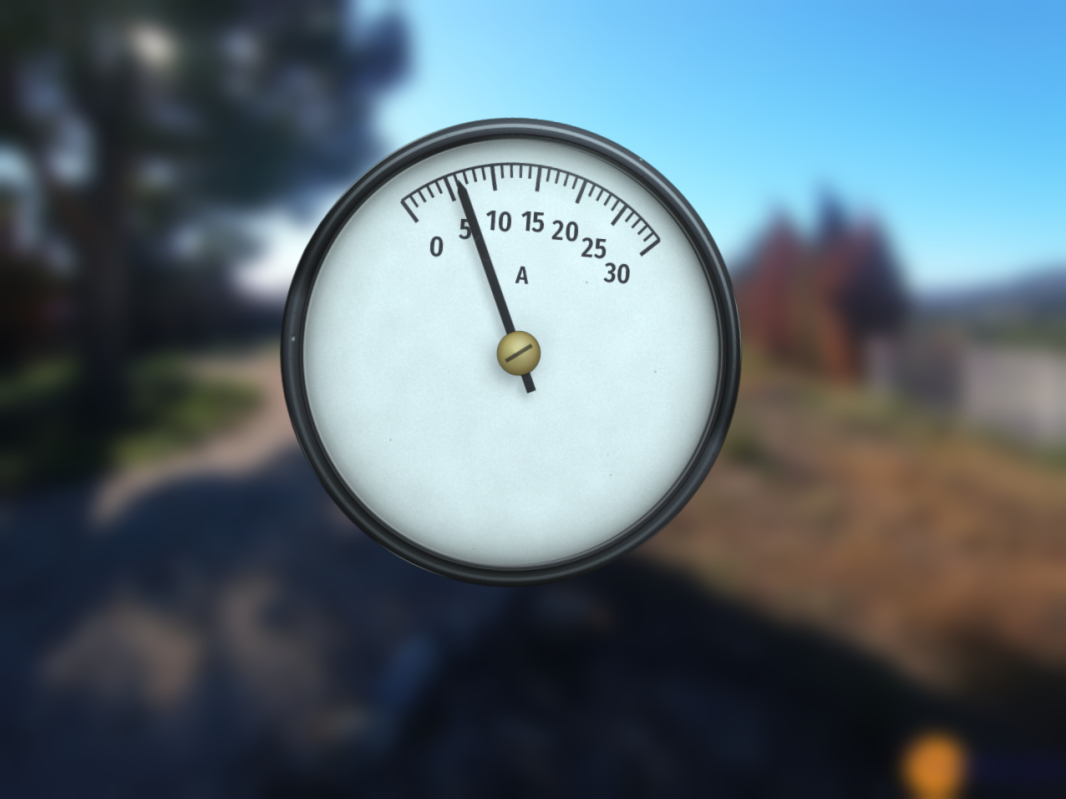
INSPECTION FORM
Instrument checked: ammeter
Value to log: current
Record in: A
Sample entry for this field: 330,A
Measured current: 6,A
